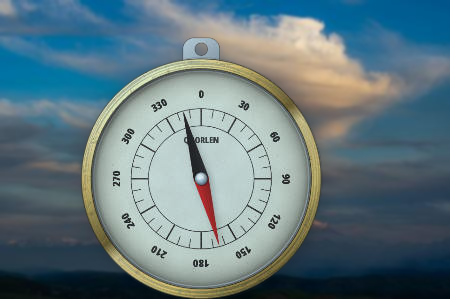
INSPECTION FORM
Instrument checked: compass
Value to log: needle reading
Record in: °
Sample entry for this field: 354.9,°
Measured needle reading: 165,°
